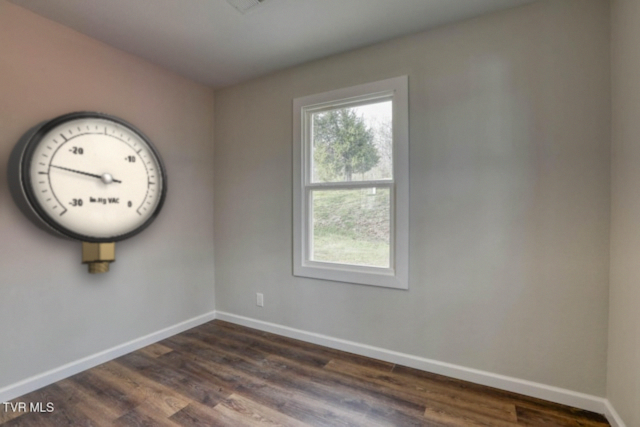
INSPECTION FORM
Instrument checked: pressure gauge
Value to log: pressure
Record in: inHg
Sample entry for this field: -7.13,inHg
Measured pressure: -24,inHg
